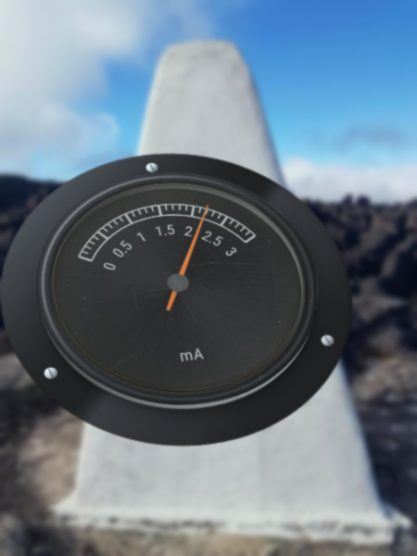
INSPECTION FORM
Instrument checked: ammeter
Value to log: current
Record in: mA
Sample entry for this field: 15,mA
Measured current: 2.2,mA
